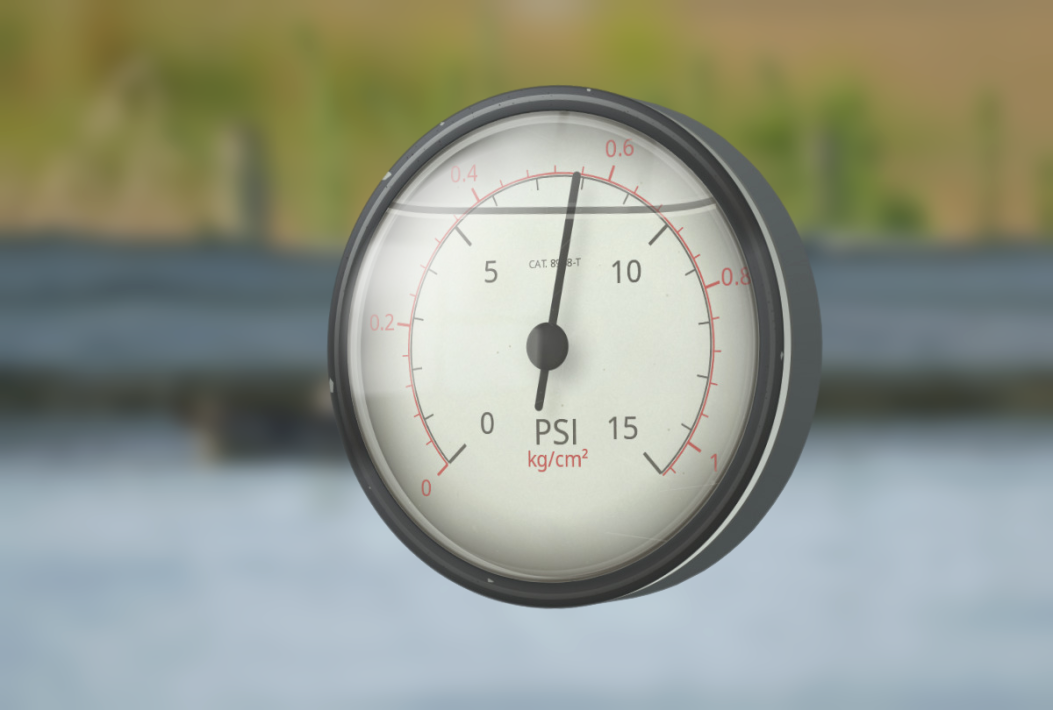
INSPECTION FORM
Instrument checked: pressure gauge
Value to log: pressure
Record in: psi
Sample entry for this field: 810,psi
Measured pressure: 8,psi
